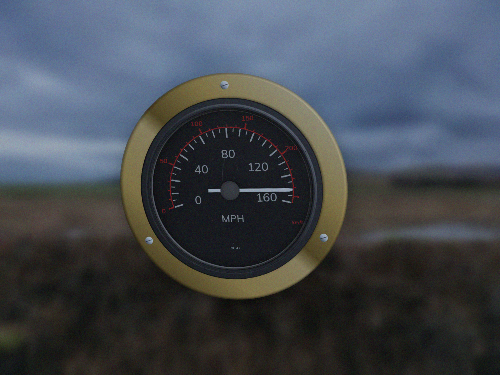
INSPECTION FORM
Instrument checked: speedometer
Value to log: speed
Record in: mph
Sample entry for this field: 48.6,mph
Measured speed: 150,mph
